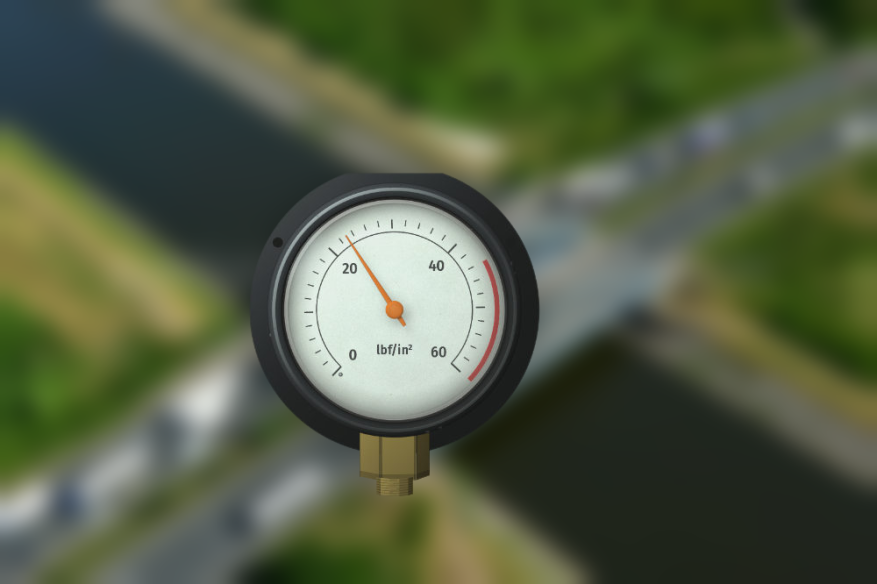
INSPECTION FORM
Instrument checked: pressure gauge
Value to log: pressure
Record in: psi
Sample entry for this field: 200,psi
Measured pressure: 23,psi
